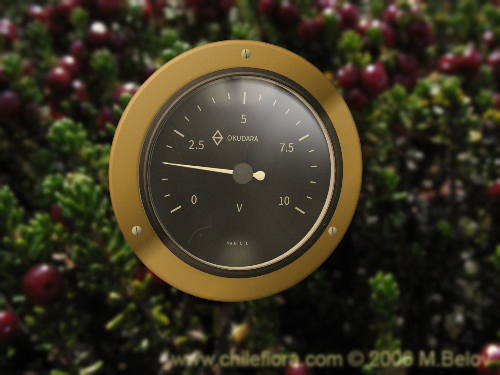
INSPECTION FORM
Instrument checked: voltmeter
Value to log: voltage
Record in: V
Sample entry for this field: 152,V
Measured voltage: 1.5,V
